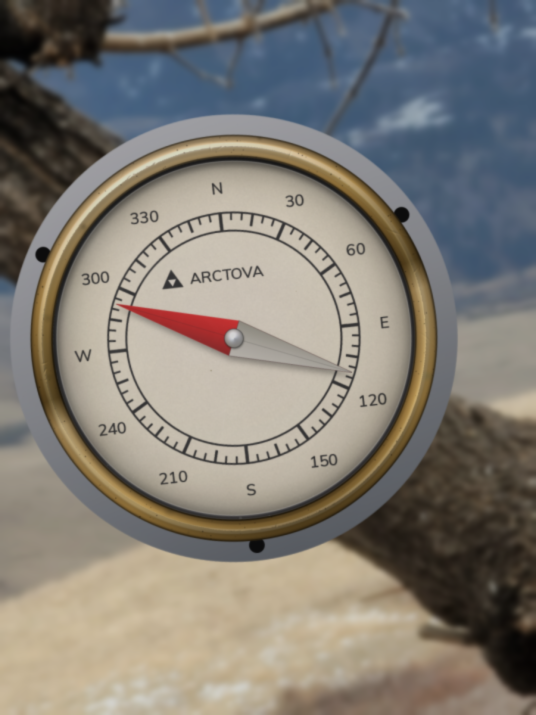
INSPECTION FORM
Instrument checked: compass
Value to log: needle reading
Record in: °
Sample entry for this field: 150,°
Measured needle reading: 292.5,°
